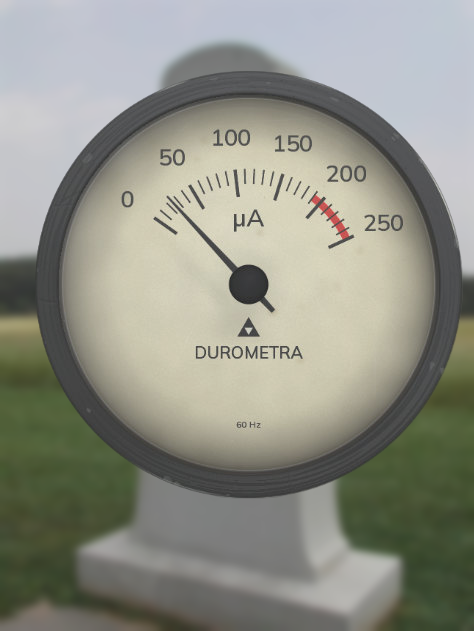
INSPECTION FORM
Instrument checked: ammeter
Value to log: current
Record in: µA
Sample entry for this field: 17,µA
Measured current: 25,µA
